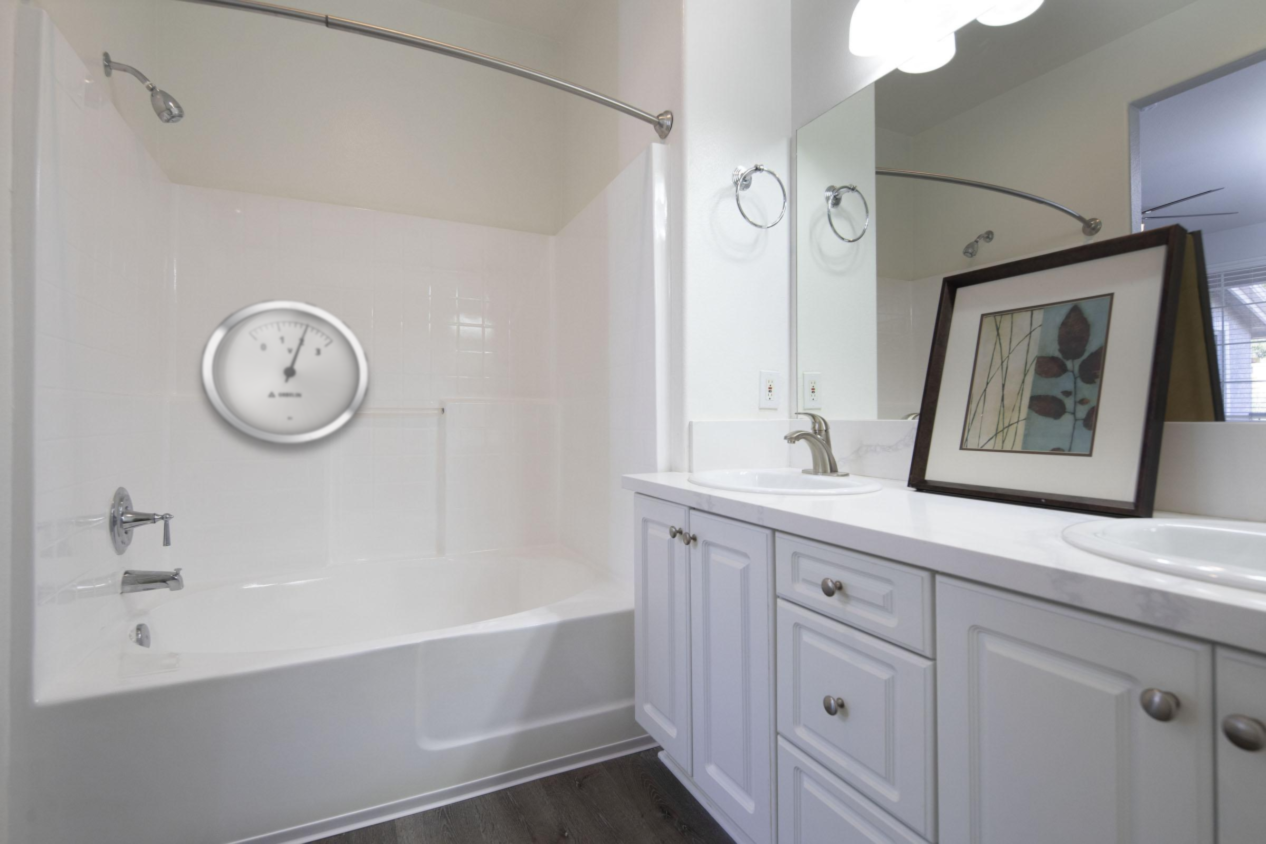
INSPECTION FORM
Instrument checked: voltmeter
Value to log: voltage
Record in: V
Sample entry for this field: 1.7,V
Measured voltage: 2,V
